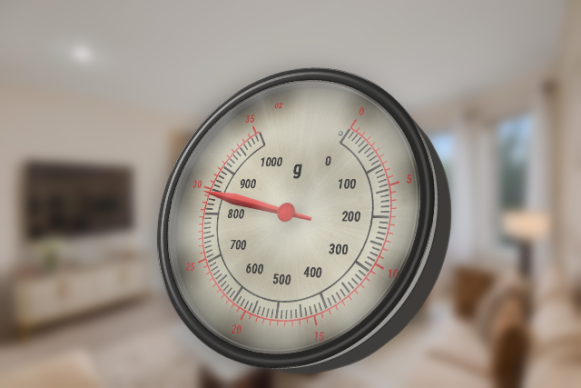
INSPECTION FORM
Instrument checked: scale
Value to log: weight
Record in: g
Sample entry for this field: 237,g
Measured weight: 840,g
